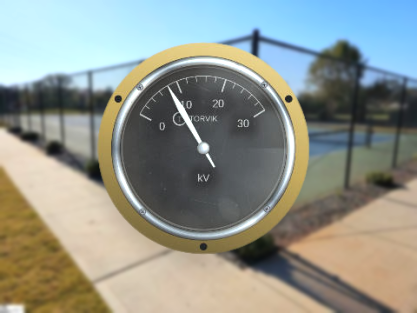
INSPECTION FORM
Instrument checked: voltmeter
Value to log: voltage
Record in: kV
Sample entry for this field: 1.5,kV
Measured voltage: 8,kV
